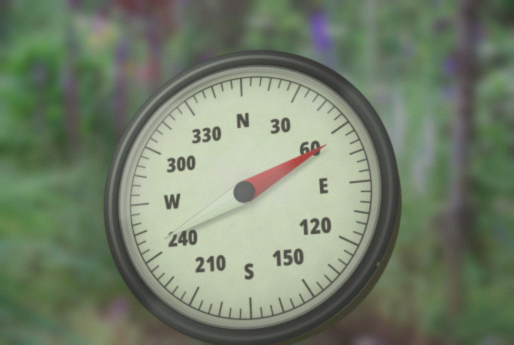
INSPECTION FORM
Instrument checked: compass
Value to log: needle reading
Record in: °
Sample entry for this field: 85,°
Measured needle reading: 65,°
